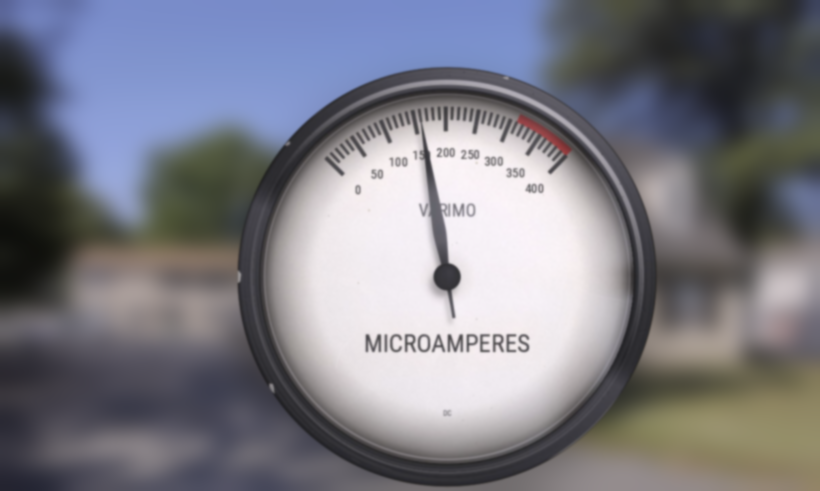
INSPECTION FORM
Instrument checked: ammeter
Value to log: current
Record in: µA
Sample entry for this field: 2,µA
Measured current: 160,µA
